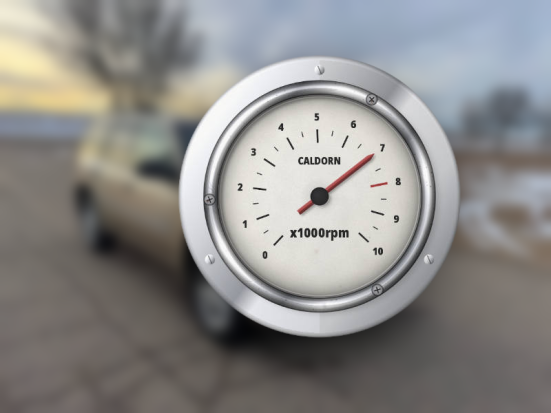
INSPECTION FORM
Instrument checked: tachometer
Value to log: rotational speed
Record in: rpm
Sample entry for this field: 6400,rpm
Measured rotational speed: 7000,rpm
